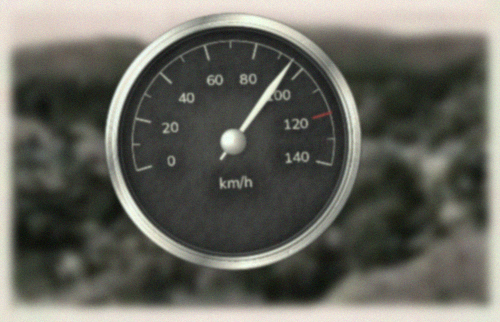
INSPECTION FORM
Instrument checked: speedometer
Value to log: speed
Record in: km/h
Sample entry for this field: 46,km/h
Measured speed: 95,km/h
